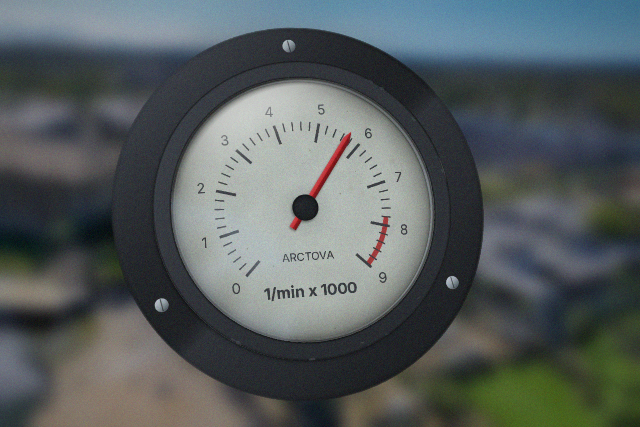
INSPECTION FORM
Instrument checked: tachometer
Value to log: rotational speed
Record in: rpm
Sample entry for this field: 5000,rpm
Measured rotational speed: 5700,rpm
